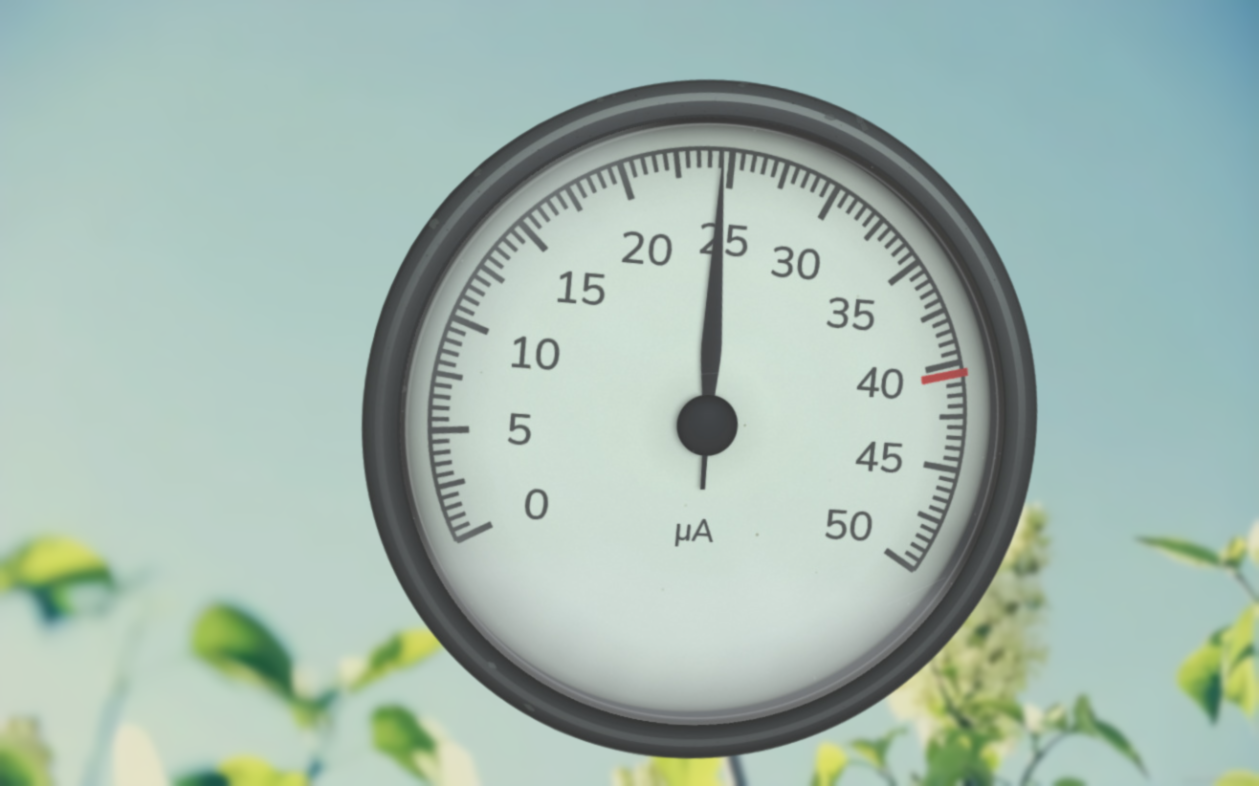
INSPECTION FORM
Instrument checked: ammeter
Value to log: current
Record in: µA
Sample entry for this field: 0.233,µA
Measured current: 24.5,µA
